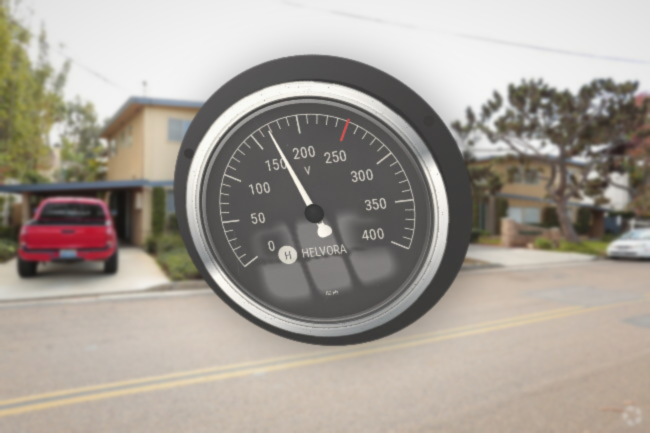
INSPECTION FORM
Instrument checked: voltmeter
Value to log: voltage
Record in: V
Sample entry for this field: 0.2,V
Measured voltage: 170,V
